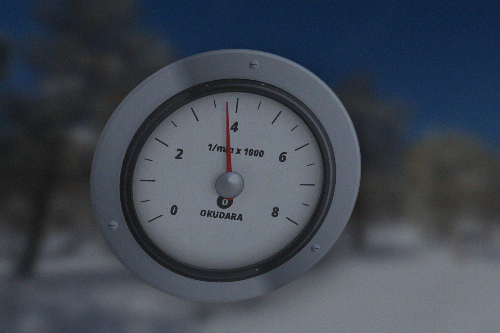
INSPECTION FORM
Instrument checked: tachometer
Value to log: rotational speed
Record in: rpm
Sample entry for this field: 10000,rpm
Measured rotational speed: 3750,rpm
